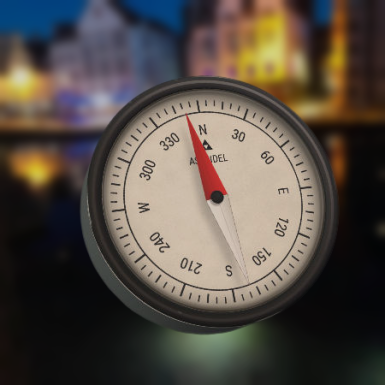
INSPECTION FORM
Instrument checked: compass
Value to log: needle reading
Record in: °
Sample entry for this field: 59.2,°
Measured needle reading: 350,°
